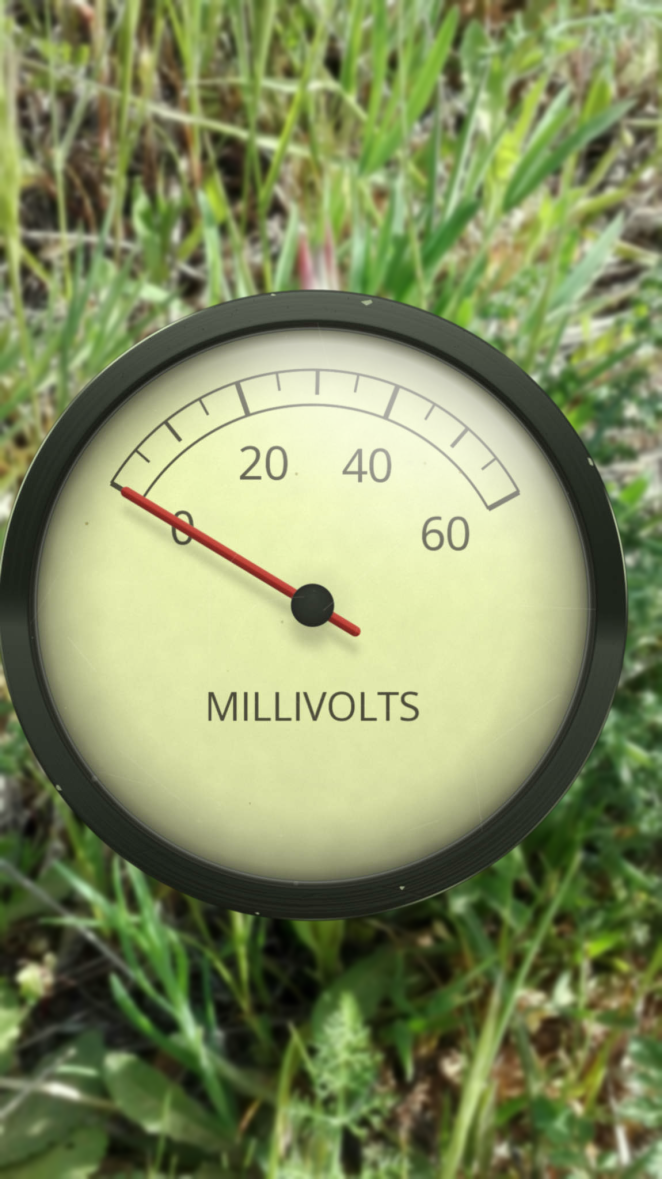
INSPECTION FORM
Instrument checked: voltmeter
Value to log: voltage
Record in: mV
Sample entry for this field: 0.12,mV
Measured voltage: 0,mV
